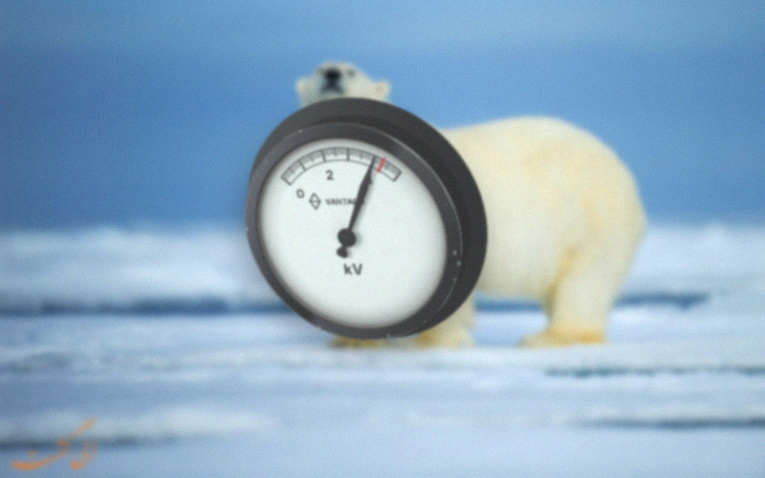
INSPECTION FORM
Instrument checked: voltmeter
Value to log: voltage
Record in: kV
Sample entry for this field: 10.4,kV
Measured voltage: 4,kV
